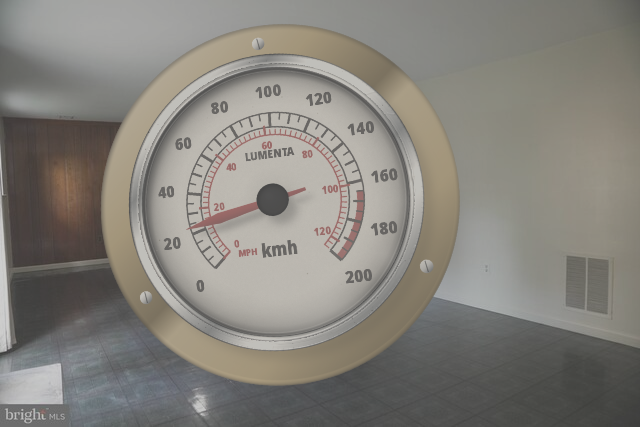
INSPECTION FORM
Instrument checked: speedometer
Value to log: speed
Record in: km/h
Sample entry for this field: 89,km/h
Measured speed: 22.5,km/h
